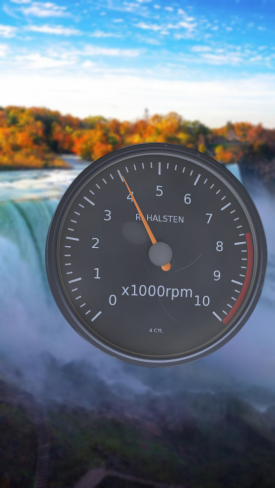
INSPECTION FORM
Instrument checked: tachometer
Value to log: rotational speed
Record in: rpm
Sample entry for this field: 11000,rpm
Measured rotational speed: 4000,rpm
